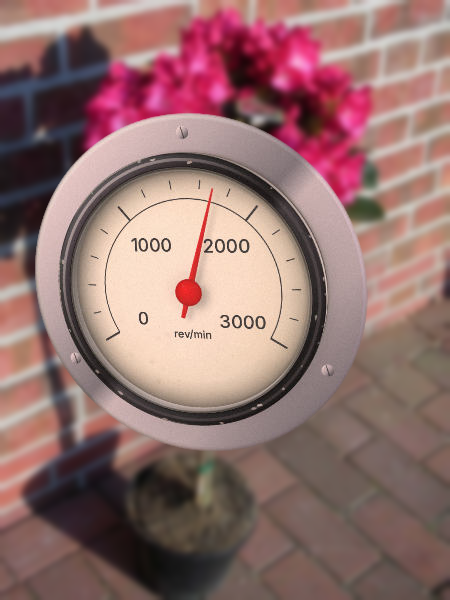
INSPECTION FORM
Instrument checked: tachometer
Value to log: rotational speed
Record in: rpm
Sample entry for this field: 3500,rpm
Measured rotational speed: 1700,rpm
